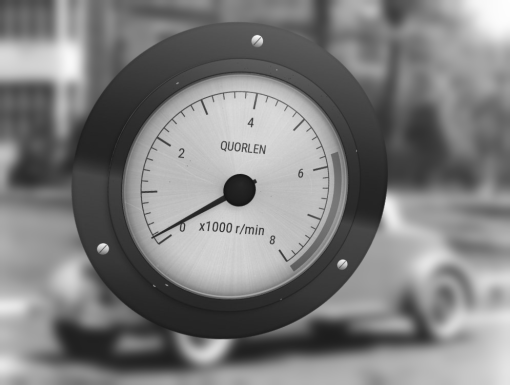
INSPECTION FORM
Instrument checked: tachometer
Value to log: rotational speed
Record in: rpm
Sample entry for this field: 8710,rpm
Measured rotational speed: 200,rpm
